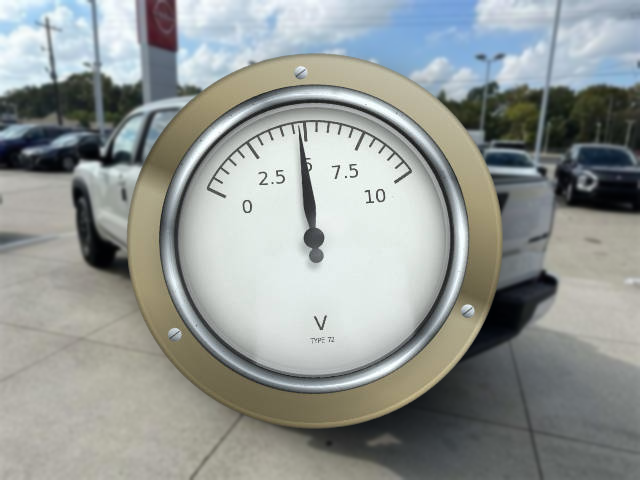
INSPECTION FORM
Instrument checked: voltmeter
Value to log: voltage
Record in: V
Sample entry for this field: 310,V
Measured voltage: 4.75,V
